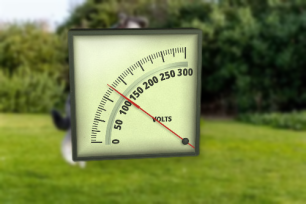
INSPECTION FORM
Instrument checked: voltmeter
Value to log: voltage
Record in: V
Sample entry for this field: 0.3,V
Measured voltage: 125,V
